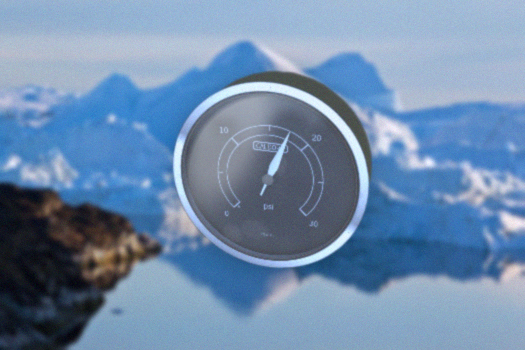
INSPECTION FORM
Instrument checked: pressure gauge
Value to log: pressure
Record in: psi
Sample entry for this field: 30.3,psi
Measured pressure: 17.5,psi
